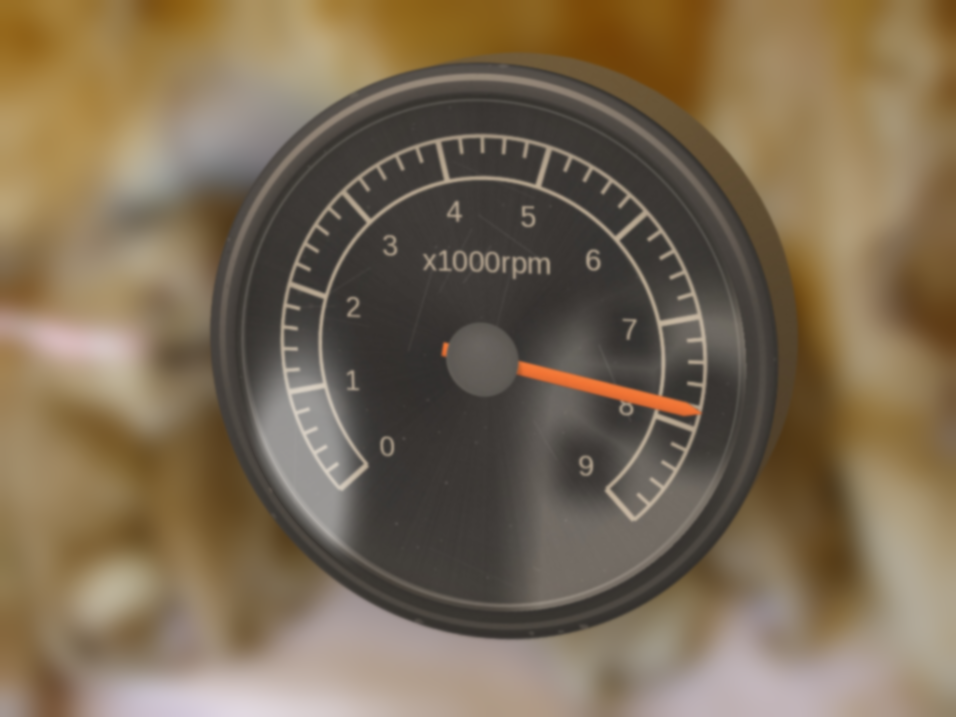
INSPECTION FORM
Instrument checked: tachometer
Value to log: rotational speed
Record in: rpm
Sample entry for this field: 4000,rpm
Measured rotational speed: 7800,rpm
